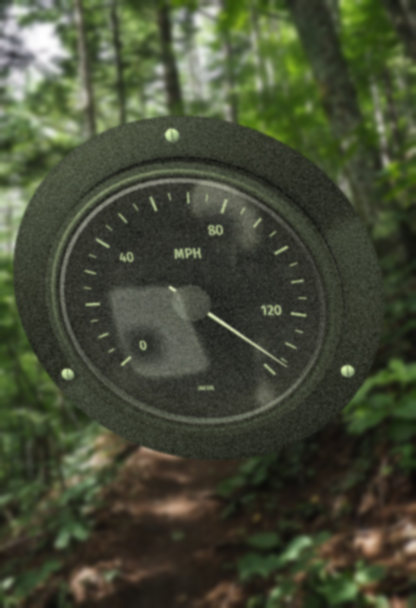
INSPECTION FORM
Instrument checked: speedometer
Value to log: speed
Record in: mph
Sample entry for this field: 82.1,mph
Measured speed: 135,mph
